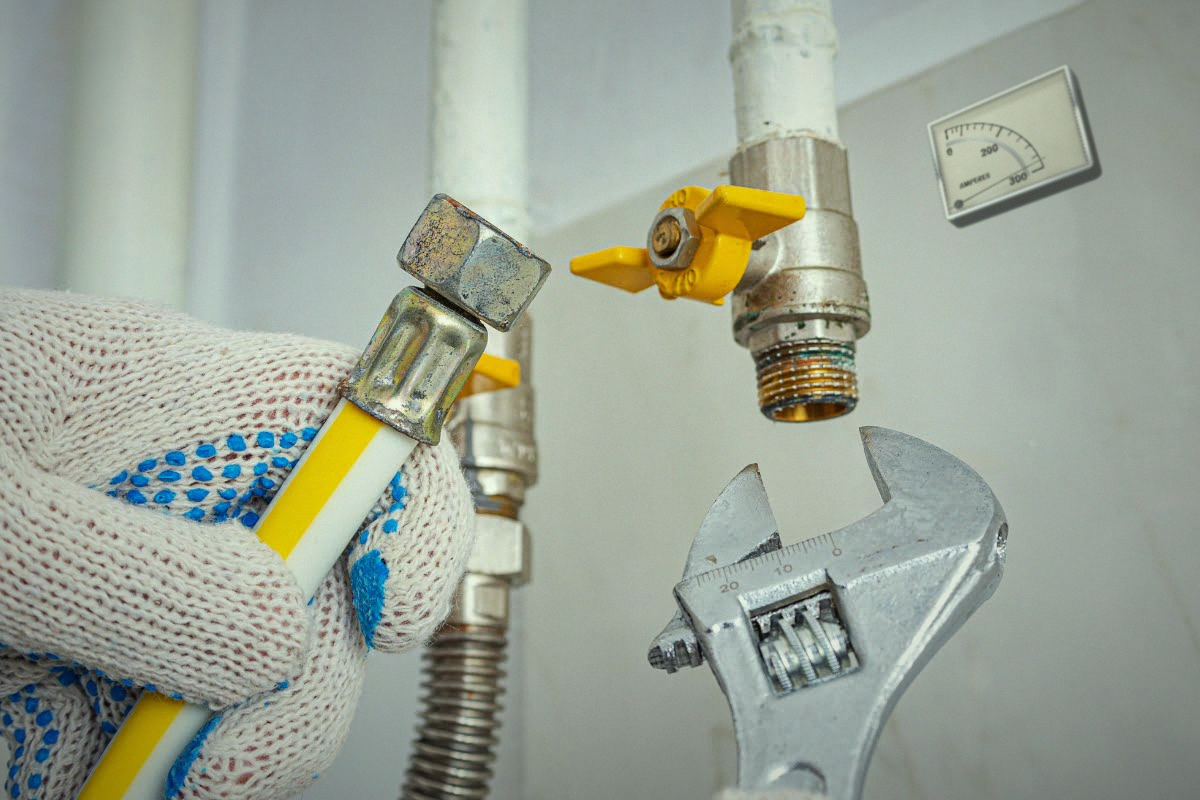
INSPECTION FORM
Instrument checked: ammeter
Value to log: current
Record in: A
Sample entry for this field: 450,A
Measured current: 290,A
